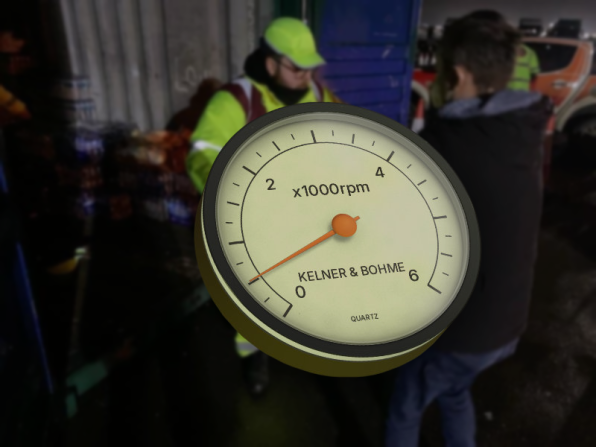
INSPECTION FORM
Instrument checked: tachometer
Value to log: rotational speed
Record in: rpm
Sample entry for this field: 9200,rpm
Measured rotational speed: 500,rpm
